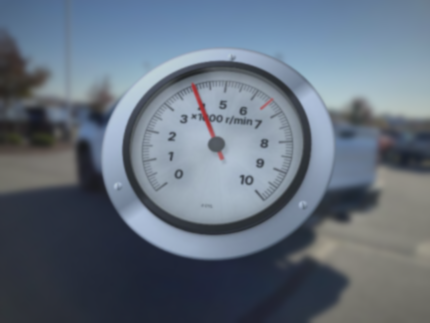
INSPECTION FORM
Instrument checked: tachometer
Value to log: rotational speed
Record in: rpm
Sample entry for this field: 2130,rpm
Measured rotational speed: 4000,rpm
